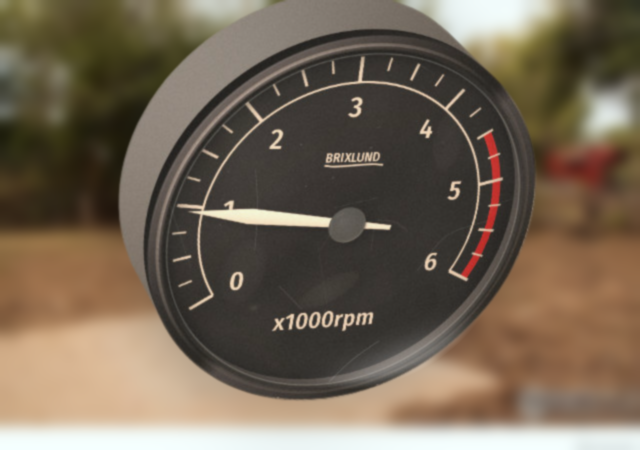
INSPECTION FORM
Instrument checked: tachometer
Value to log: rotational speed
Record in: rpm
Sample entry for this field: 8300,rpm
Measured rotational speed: 1000,rpm
